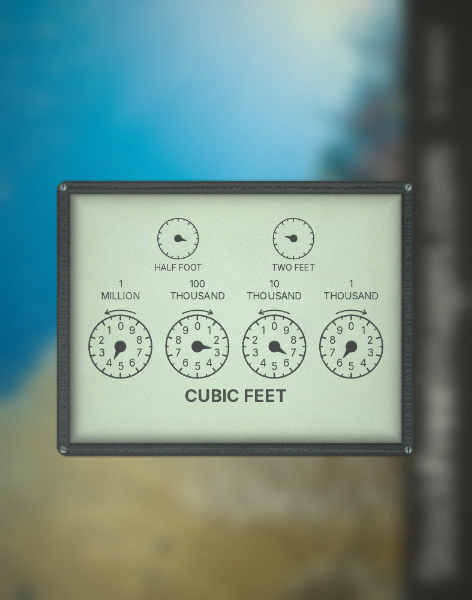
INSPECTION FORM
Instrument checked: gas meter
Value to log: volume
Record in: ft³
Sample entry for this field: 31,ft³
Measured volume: 426600,ft³
